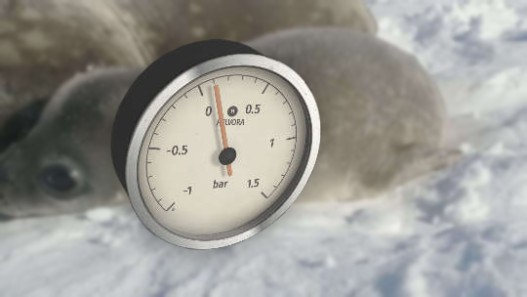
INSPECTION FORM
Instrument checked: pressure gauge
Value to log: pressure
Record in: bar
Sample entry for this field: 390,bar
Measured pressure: 0.1,bar
